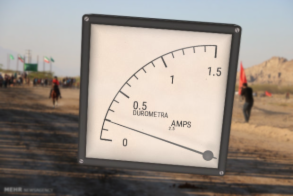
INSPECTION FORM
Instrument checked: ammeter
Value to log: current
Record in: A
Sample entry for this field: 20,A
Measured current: 0.2,A
